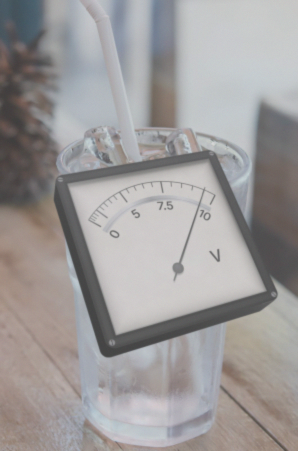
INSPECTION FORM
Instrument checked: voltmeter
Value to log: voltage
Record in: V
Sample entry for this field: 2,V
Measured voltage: 9.5,V
